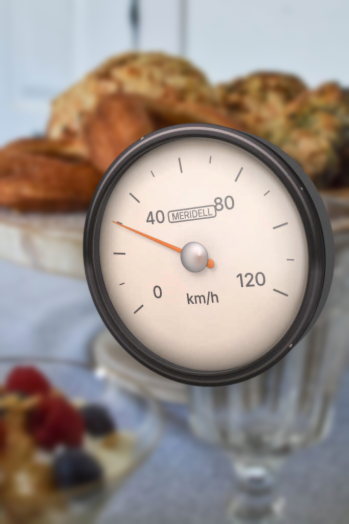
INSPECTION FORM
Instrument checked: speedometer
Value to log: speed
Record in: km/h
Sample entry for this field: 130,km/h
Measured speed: 30,km/h
